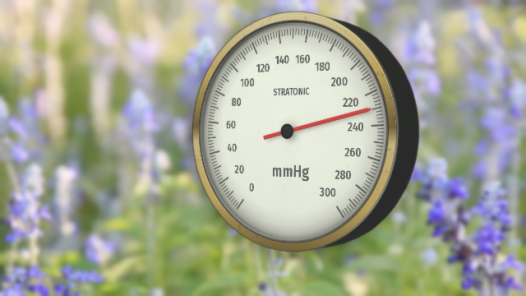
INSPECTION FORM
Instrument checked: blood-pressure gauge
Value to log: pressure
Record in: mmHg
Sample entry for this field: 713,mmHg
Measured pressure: 230,mmHg
